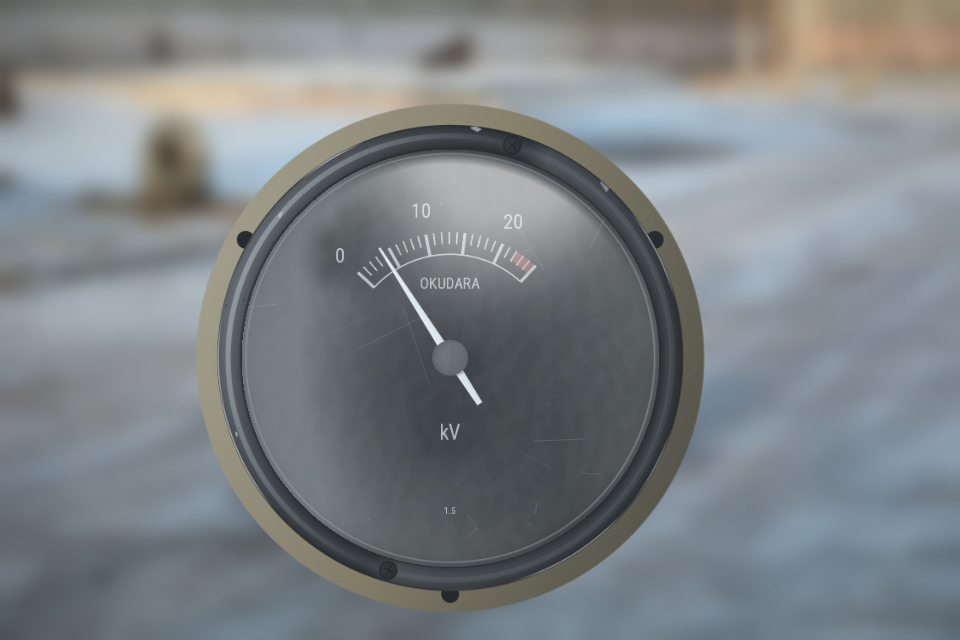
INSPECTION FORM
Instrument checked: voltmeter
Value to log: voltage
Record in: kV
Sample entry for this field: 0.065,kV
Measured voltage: 4,kV
